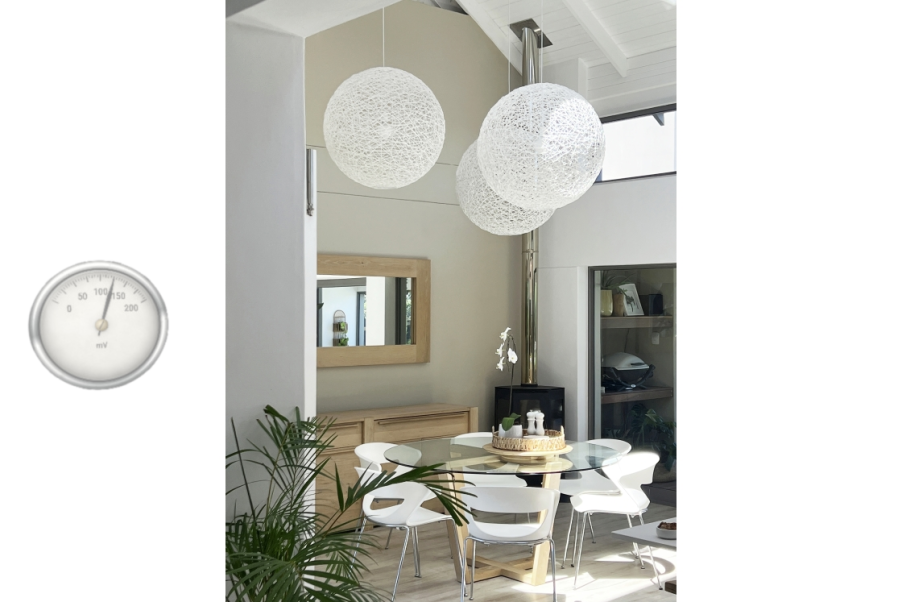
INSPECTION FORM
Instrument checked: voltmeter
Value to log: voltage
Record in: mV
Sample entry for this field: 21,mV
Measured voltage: 125,mV
